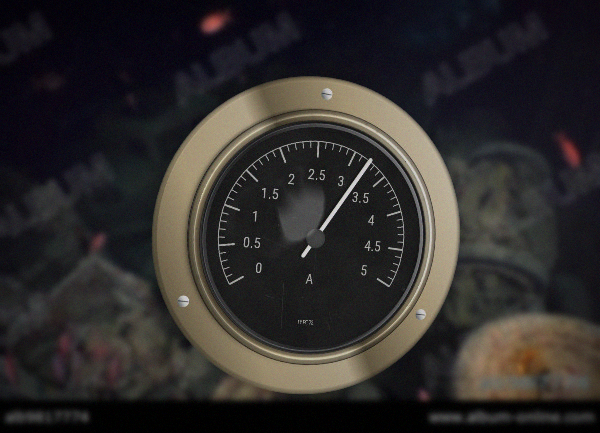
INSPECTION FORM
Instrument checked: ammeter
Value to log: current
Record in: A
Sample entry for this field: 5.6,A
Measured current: 3.2,A
